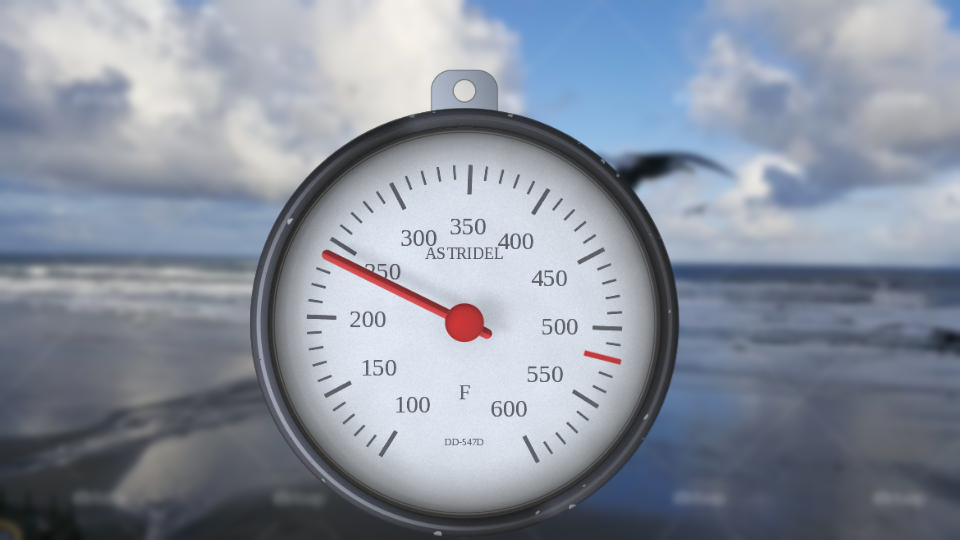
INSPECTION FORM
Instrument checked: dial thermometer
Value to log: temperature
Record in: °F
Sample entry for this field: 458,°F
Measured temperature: 240,°F
